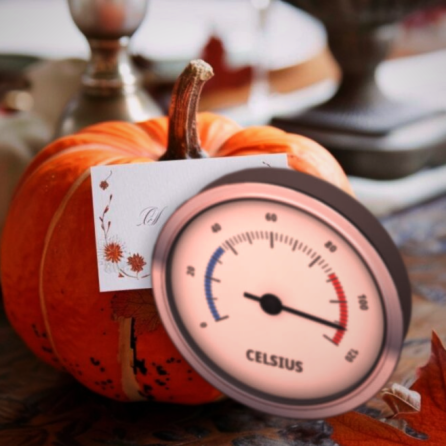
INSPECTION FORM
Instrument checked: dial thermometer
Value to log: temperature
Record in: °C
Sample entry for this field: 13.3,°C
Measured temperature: 110,°C
